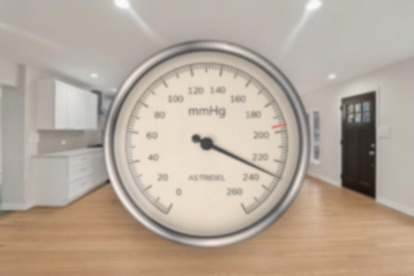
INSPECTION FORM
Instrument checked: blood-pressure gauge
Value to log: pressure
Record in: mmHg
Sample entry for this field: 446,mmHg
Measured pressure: 230,mmHg
